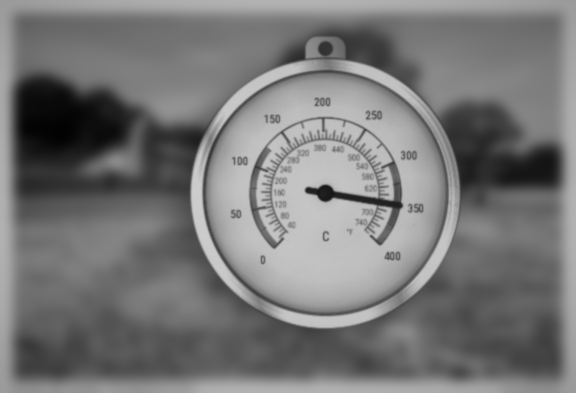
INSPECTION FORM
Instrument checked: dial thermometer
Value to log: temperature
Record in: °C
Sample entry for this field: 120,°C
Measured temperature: 350,°C
